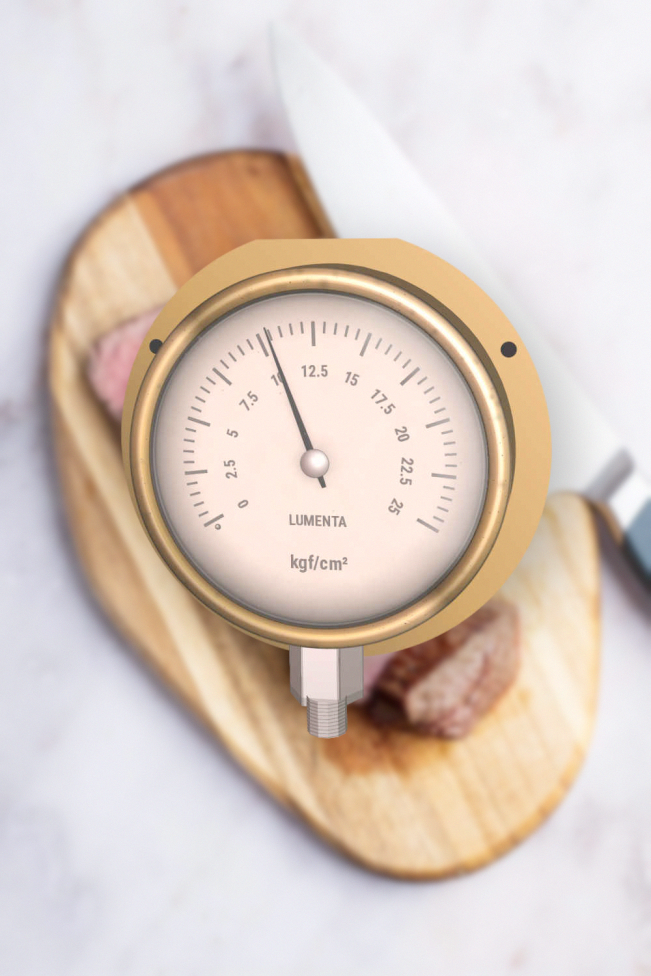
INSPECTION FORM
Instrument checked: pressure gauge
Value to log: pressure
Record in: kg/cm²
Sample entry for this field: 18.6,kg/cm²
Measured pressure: 10.5,kg/cm²
